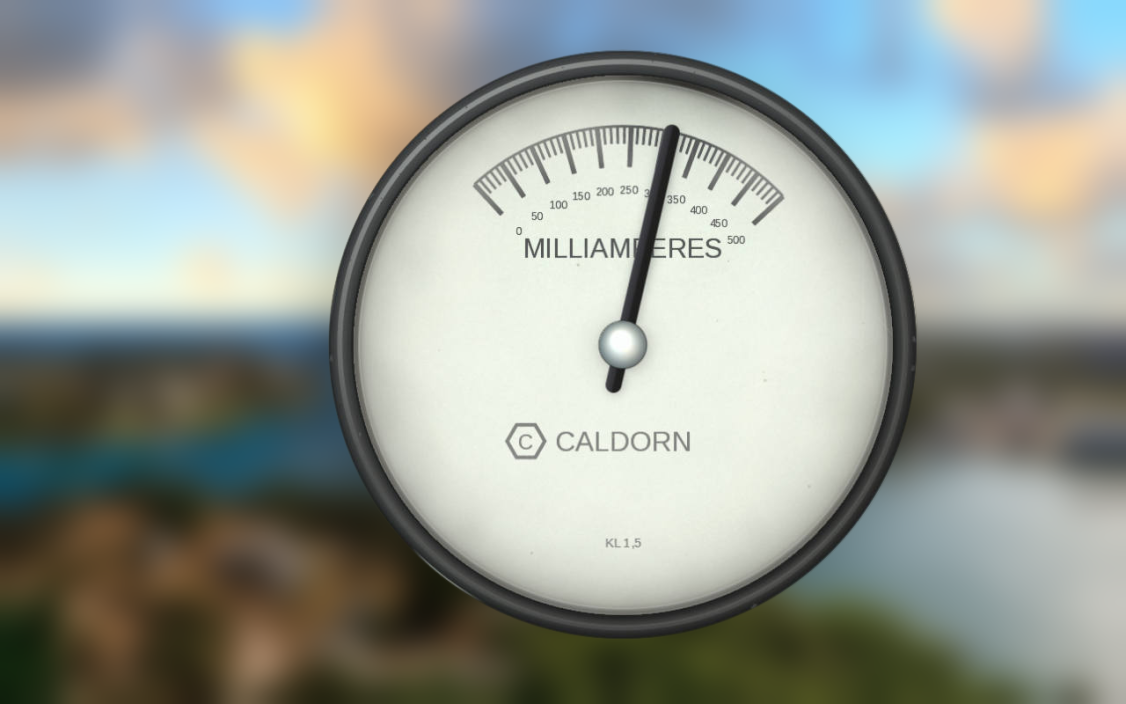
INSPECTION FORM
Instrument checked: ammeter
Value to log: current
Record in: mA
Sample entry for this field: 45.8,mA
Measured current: 310,mA
